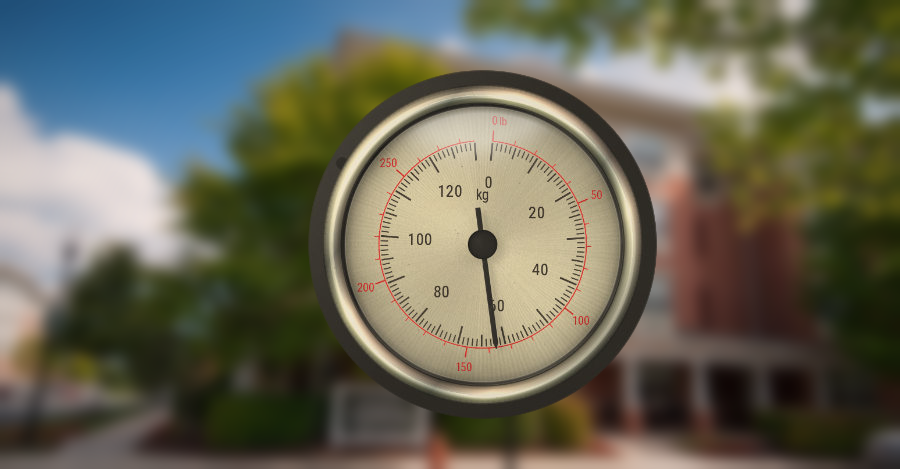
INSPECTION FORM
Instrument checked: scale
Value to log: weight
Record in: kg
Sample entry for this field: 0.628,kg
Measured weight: 62,kg
